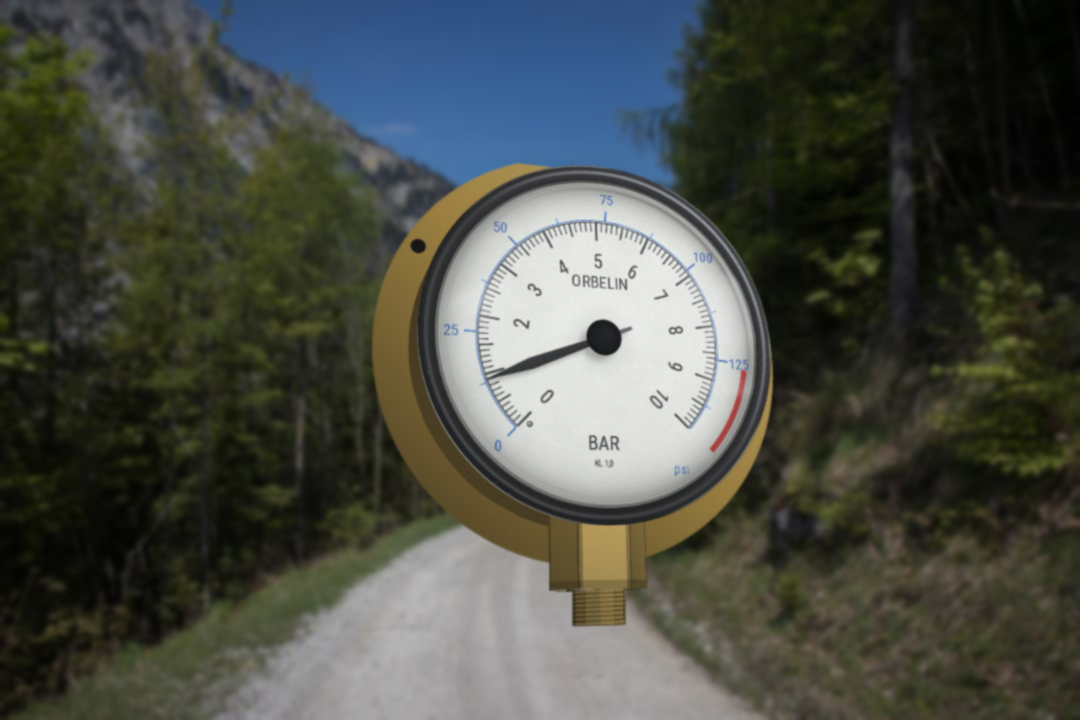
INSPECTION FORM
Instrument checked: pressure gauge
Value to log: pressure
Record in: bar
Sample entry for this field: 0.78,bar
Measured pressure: 0.9,bar
